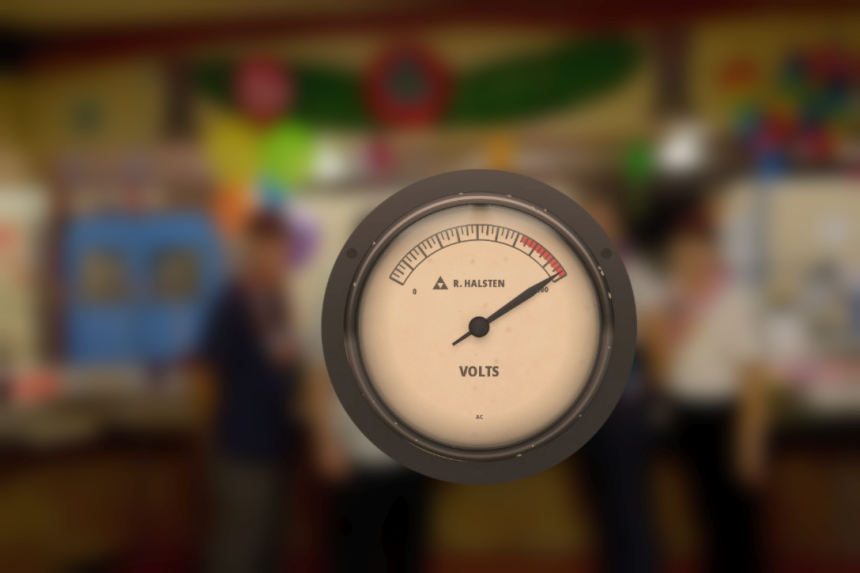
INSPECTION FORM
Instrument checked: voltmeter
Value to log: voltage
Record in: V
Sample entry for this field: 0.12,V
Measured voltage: 195,V
